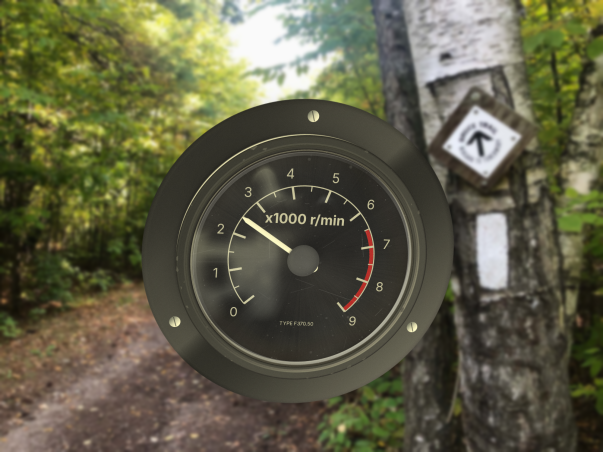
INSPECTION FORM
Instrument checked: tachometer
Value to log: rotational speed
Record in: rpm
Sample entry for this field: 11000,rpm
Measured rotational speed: 2500,rpm
